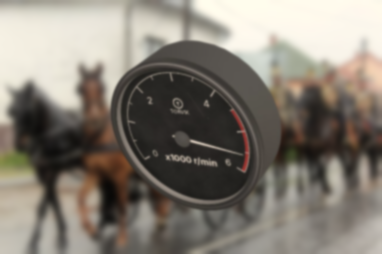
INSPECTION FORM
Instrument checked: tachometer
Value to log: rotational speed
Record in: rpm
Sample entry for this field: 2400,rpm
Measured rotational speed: 5500,rpm
